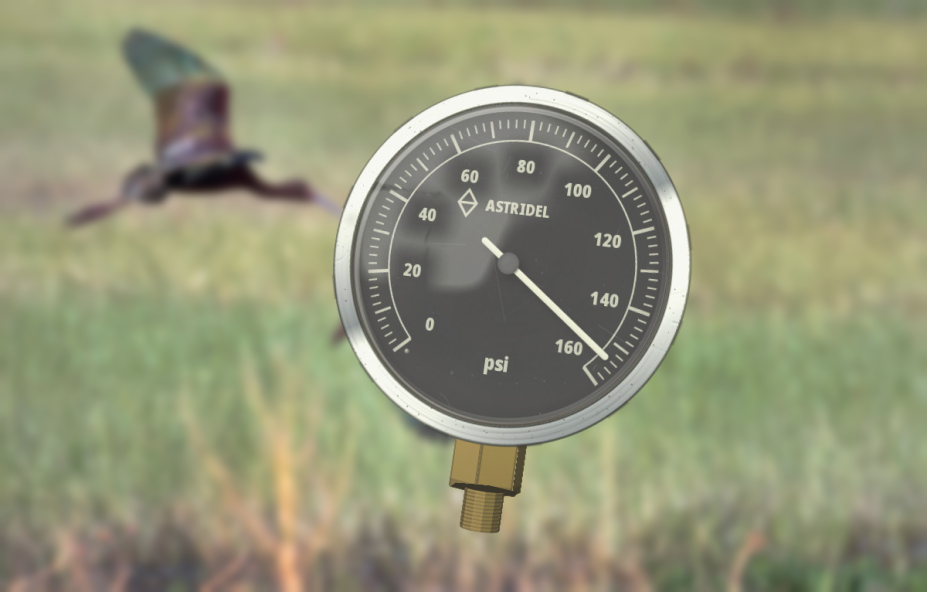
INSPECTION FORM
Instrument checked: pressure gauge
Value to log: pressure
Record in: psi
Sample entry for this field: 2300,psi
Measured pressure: 154,psi
